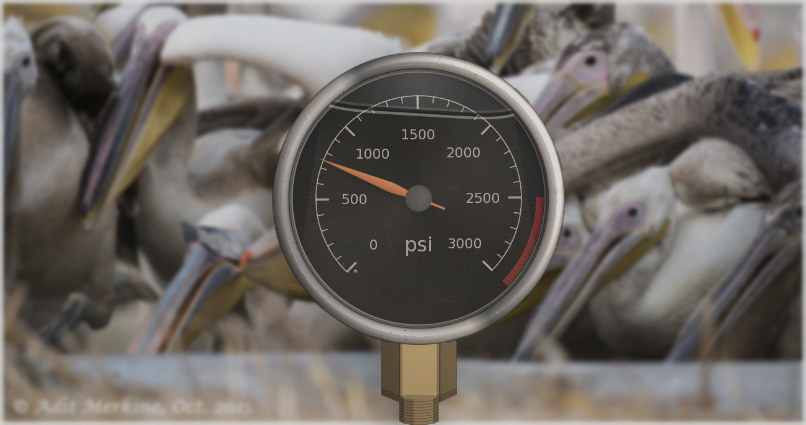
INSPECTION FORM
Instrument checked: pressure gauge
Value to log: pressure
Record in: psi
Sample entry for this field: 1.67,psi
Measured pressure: 750,psi
